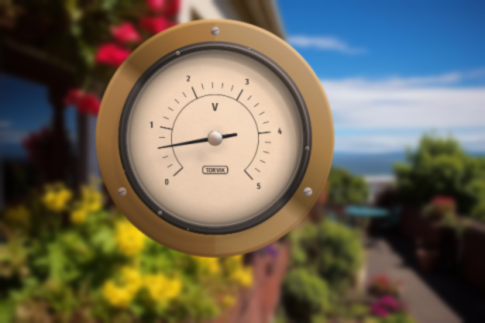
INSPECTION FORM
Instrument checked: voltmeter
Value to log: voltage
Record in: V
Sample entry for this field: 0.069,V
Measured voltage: 0.6,V
